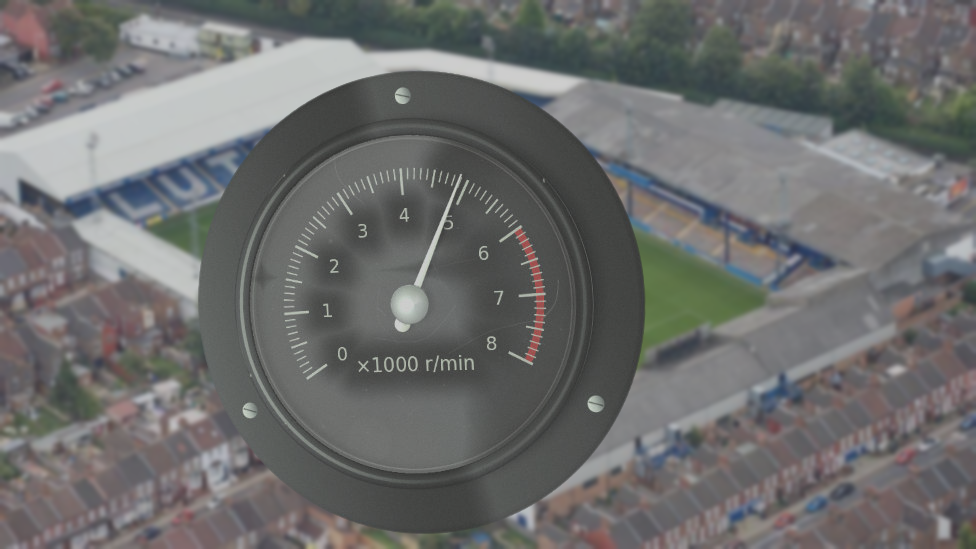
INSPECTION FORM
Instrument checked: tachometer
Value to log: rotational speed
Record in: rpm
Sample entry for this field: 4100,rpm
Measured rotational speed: 4900,rpm
